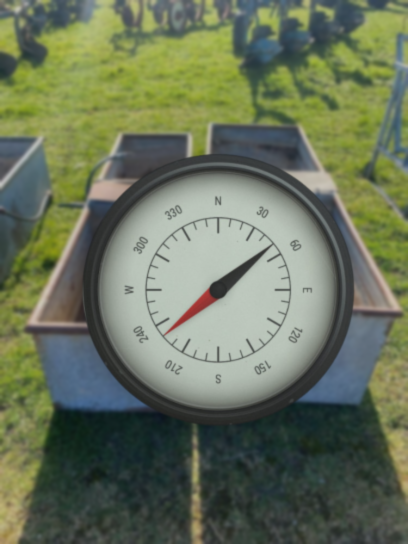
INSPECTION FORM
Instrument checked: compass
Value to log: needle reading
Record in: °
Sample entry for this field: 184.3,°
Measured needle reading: 230,°
